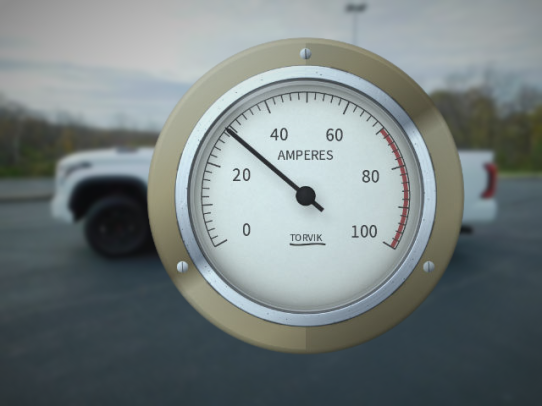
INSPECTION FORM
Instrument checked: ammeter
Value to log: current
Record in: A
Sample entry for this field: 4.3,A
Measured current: 29,A
